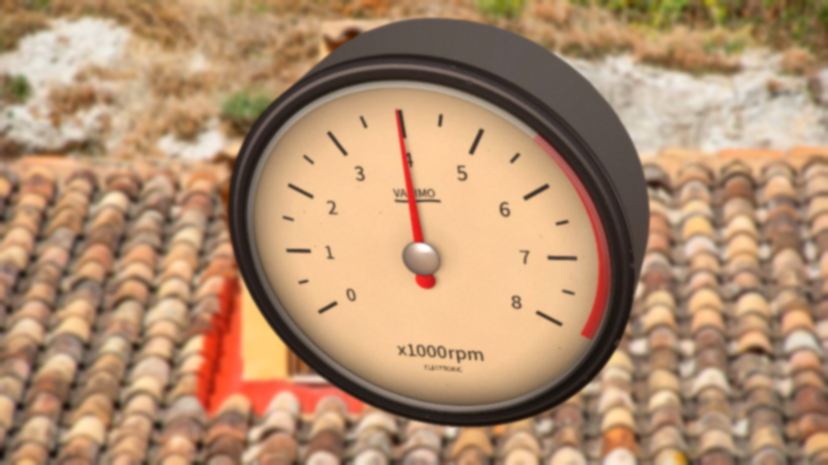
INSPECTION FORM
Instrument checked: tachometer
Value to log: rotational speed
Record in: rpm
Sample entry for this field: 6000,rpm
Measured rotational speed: 4000,rpm
